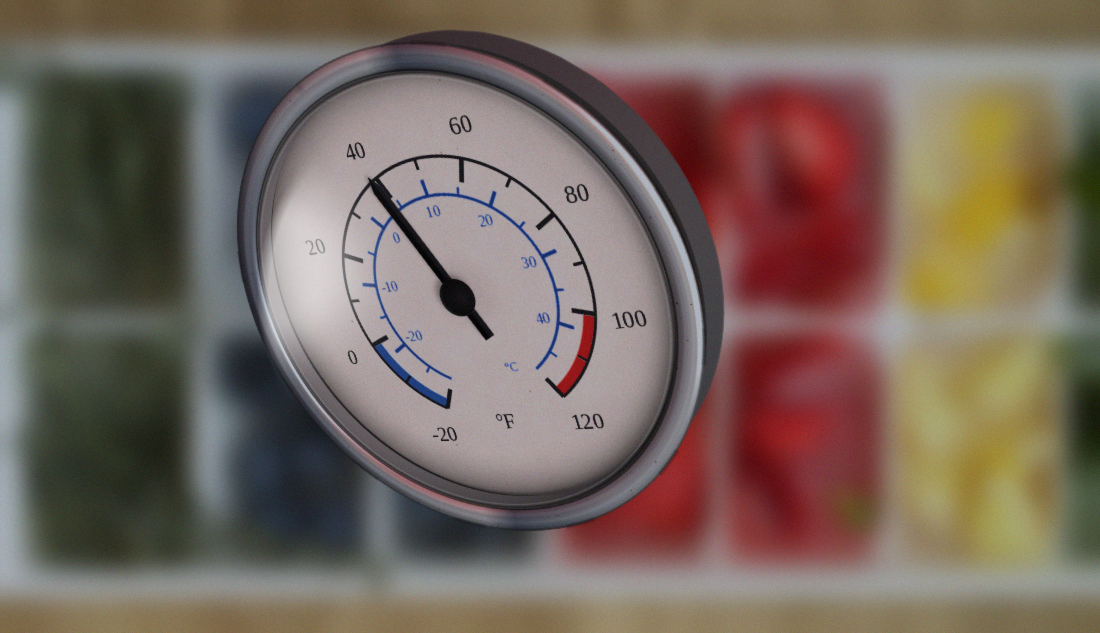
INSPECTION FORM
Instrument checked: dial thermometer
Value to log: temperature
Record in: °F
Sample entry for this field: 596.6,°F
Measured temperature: 40,°F
